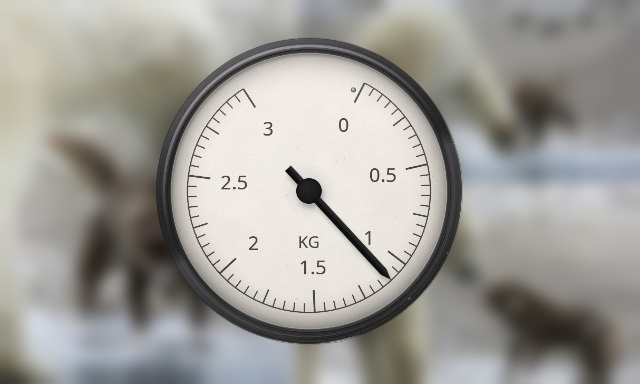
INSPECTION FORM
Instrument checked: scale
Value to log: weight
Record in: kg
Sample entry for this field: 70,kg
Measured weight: 1.1,kg
